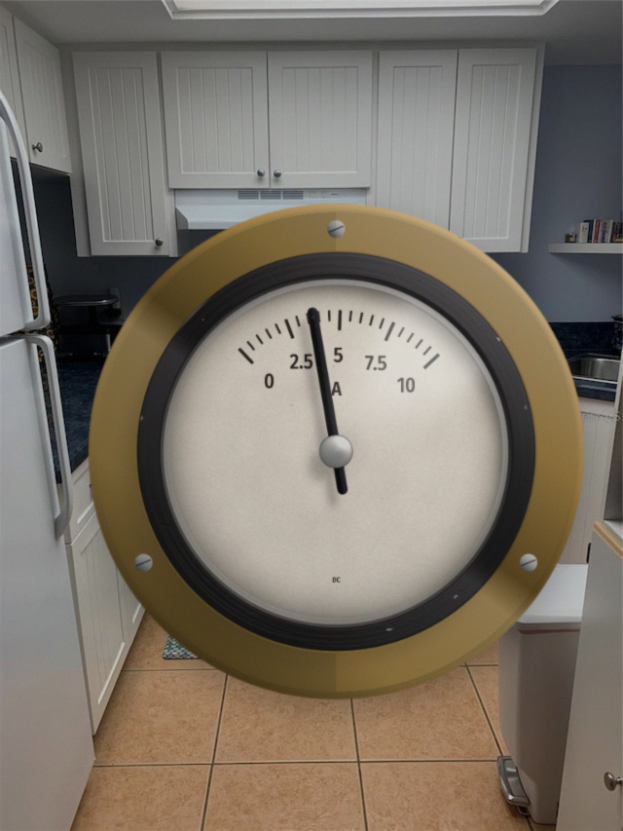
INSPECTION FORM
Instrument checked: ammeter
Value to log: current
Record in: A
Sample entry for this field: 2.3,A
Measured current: 3.75,A
